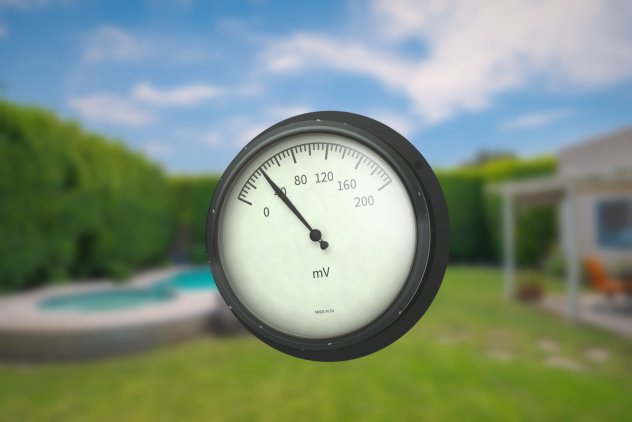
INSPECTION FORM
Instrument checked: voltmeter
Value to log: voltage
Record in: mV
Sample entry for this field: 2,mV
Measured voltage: 40,mV
